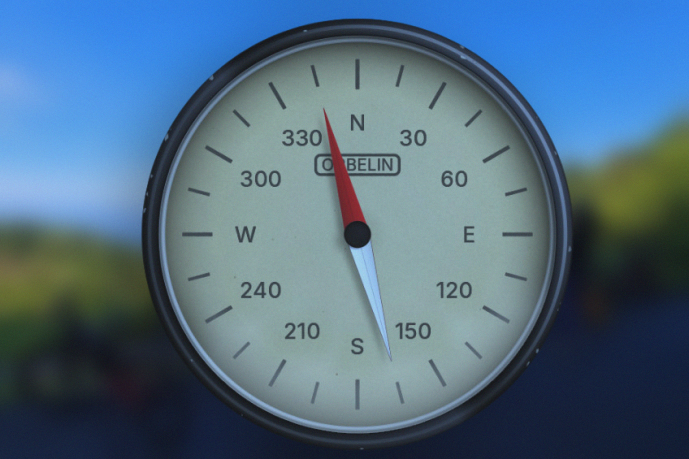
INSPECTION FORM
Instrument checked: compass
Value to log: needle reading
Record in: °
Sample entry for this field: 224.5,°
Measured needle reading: 345,°
